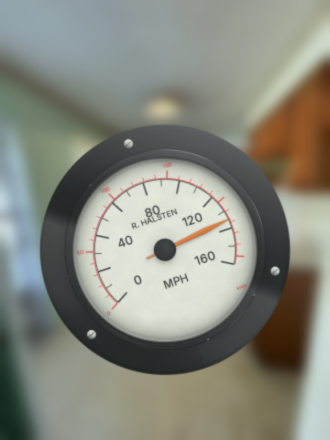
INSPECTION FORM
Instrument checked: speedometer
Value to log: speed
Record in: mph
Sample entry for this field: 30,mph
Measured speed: 135,mph
